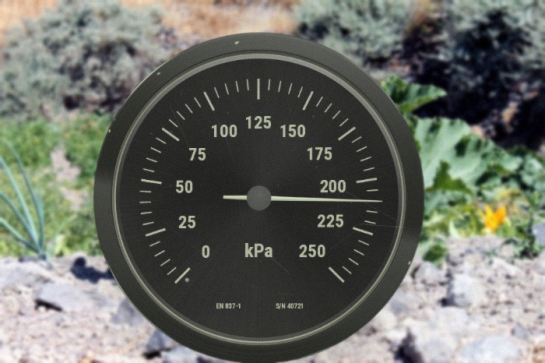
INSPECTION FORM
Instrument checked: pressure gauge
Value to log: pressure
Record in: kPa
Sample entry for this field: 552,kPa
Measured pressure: 210,kPa
